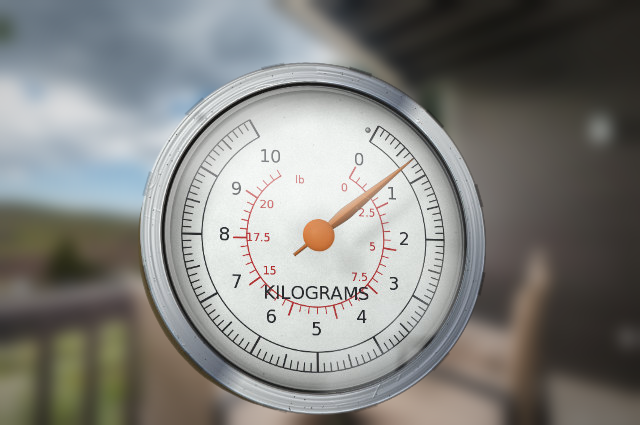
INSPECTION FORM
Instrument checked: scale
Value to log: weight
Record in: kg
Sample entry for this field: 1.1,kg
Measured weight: 0.7,kg
